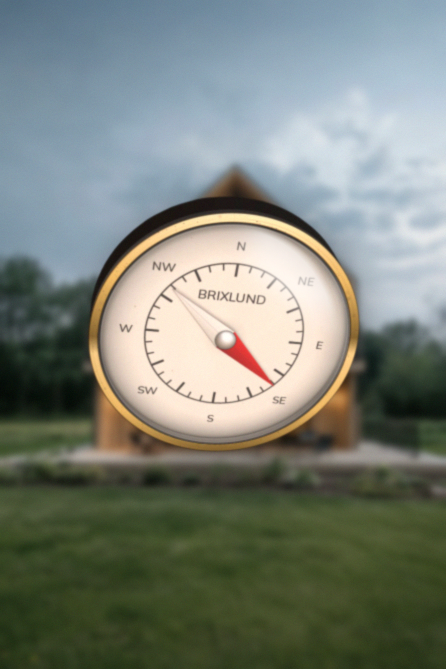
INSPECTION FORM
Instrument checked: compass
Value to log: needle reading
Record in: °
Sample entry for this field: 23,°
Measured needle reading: 130,°
